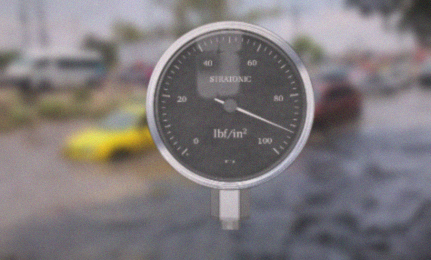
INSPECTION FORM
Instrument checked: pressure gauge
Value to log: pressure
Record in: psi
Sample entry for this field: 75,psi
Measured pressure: 92,psi
